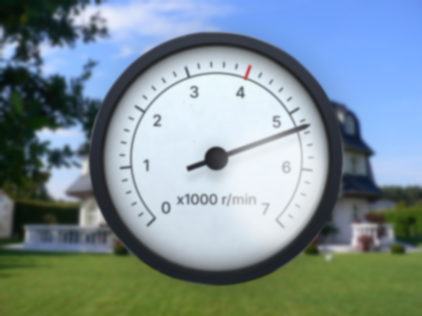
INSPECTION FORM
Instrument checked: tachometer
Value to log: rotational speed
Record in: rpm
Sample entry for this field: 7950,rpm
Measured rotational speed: 5300,rpm
